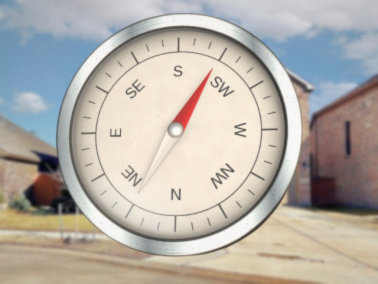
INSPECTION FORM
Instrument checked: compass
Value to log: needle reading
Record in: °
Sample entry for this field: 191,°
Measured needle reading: 210,°
